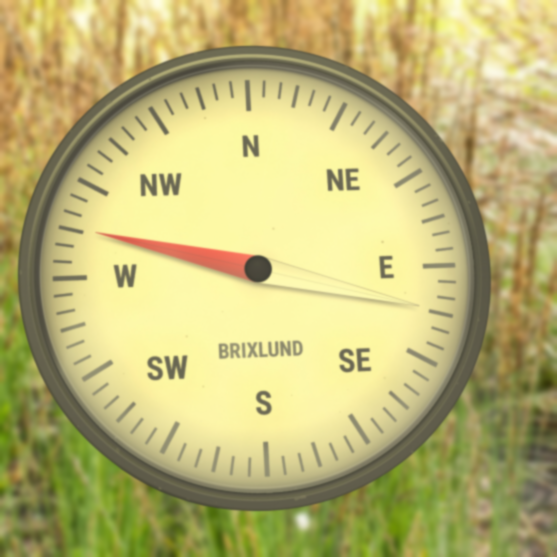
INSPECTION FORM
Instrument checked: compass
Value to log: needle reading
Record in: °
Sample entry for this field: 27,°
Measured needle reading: 285,°
